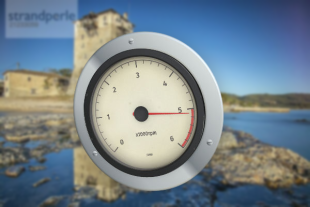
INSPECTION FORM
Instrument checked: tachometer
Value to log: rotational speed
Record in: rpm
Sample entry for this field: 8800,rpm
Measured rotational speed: 5100,rpm
